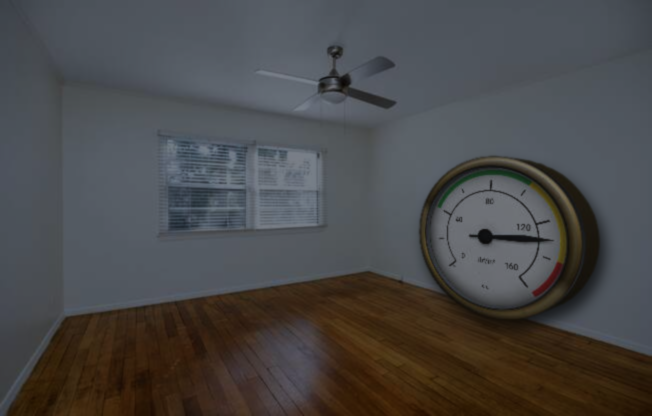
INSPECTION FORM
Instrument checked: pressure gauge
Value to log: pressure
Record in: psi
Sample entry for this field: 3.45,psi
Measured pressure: 130,psi
